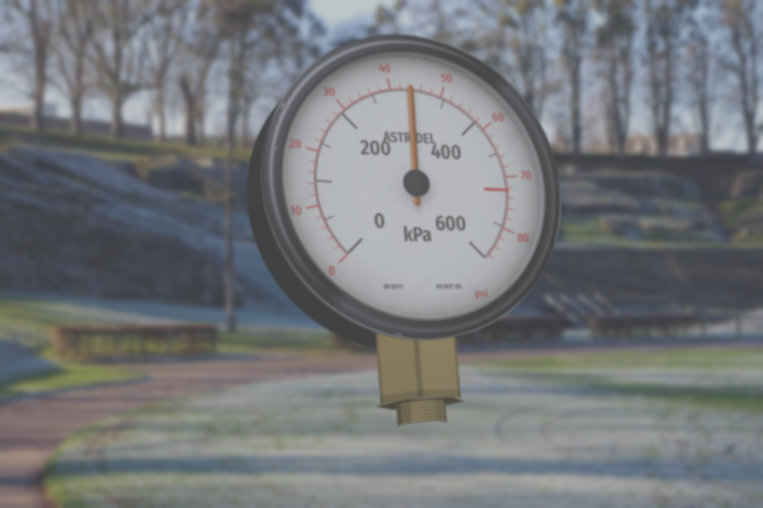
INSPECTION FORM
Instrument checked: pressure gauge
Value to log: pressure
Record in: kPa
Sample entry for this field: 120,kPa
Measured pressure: 300,kPa
